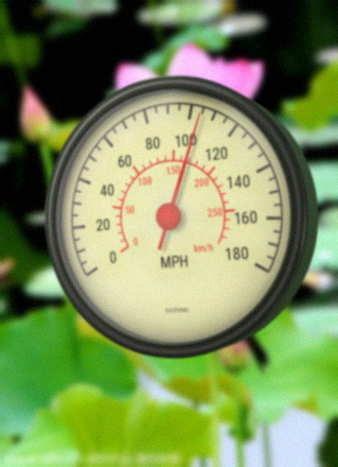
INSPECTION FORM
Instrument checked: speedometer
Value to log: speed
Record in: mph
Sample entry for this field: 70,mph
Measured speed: 105,mph
